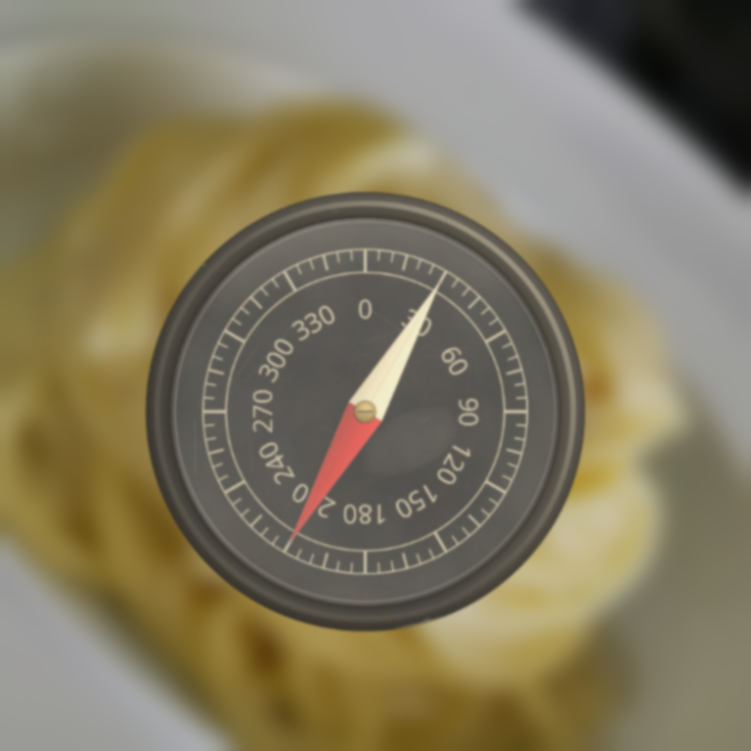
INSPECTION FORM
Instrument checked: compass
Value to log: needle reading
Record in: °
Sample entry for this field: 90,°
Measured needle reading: 210,°
